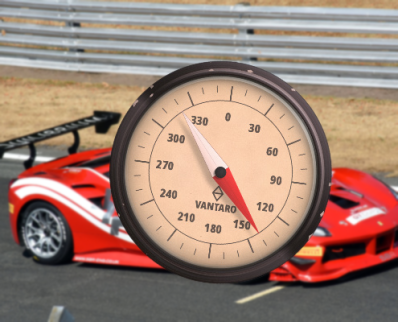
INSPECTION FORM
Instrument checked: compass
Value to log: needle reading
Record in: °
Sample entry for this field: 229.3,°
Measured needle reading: 140,°
